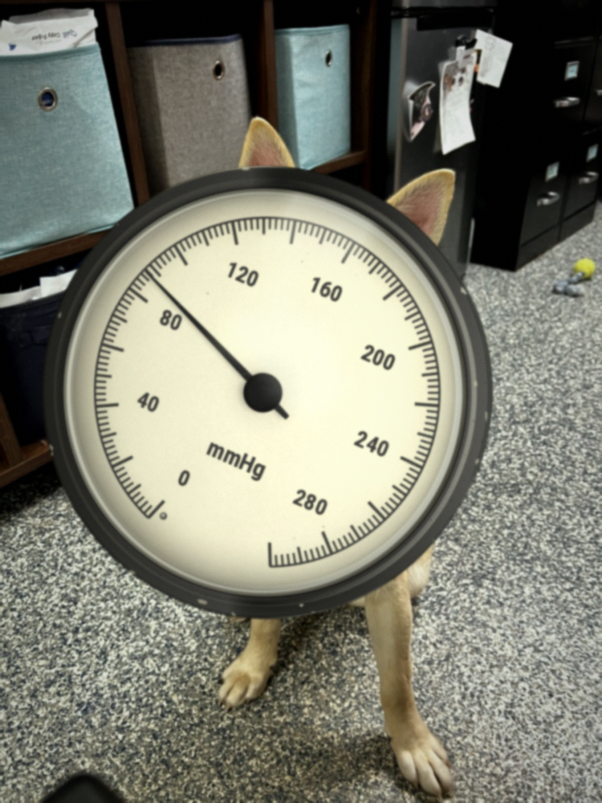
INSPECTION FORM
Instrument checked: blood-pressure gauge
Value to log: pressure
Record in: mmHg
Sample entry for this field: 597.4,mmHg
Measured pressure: 88,mmHg
